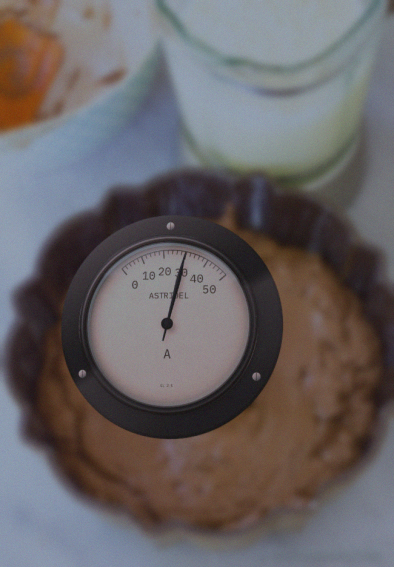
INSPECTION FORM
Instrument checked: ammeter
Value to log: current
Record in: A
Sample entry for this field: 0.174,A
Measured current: 30,A
